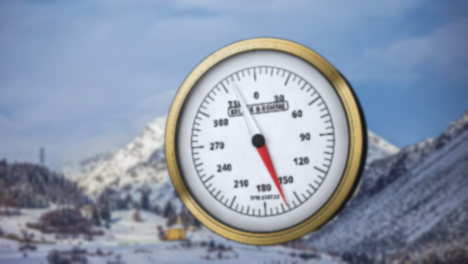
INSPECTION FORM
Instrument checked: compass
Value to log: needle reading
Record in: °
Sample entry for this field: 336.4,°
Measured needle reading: 160,°
